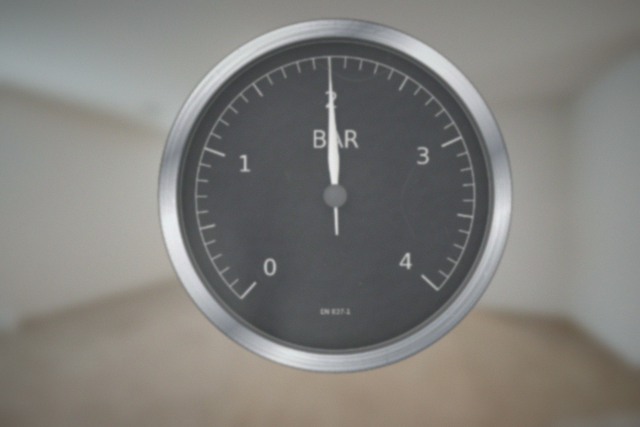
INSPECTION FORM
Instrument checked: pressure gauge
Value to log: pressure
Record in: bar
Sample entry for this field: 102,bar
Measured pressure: 2,bar
